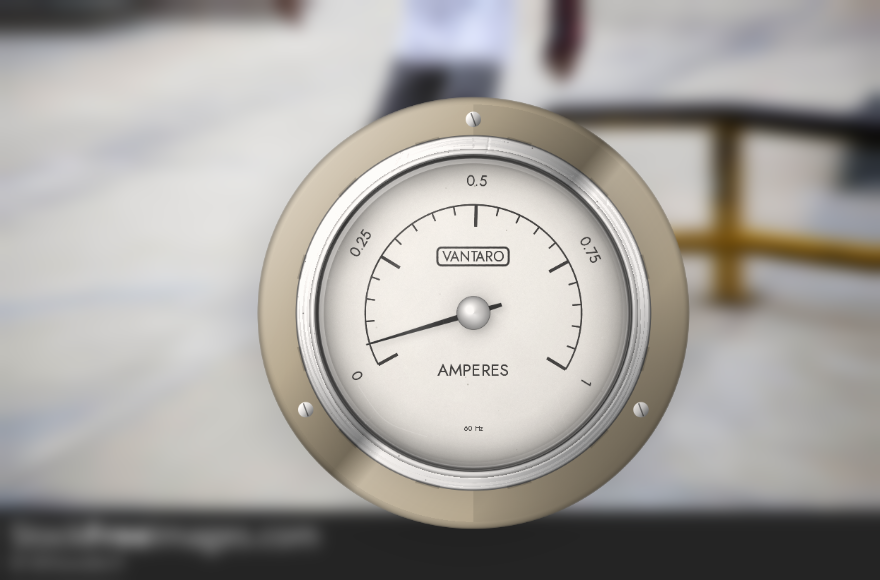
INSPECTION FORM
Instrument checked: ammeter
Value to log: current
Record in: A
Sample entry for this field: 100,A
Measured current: 0.05,A
